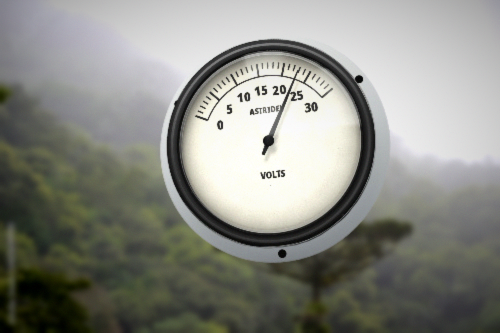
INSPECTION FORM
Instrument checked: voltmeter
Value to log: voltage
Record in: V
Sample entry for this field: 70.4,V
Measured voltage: 23,V
